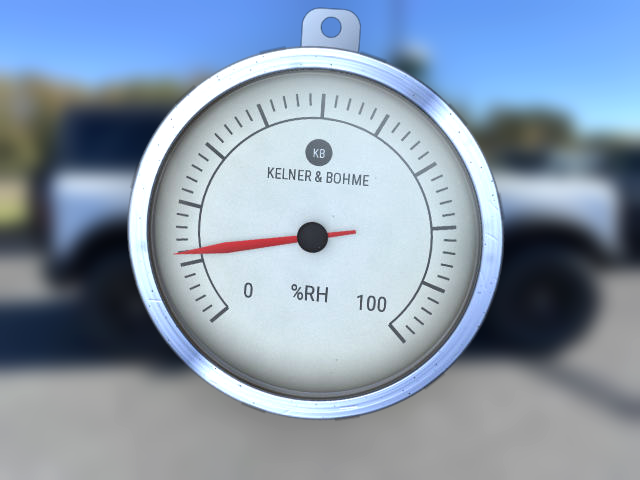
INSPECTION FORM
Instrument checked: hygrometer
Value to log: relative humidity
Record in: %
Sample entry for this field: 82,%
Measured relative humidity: 12,%
